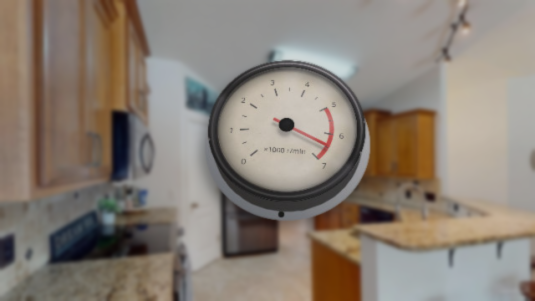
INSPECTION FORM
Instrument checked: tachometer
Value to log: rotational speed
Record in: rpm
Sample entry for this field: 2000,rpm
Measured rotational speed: 6500,rpm
